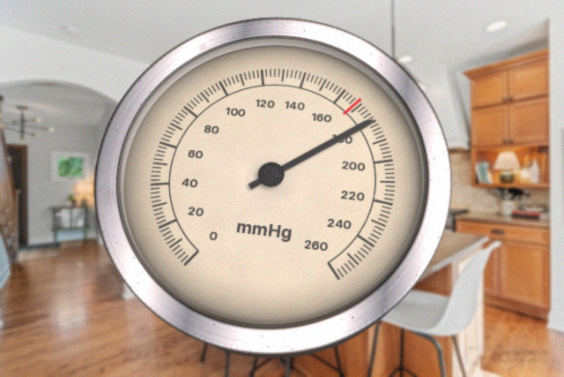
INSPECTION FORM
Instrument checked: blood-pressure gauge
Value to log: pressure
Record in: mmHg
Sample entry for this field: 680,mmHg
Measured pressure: 180,mmHg
